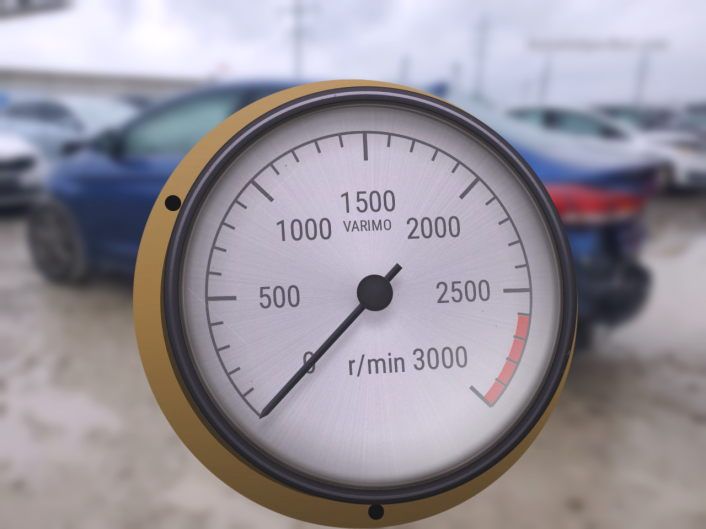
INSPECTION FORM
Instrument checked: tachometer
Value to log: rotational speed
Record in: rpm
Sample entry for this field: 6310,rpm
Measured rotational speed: 0,rpm
